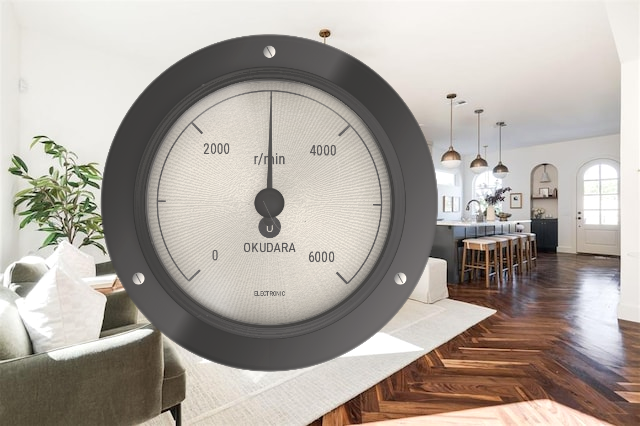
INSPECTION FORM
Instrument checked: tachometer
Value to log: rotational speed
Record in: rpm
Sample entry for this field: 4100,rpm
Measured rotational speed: 3000,rpm
